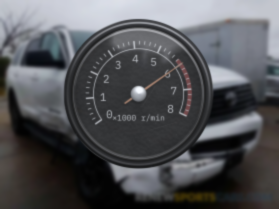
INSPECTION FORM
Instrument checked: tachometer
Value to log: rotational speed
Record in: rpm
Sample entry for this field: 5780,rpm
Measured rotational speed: 6000,rpm
